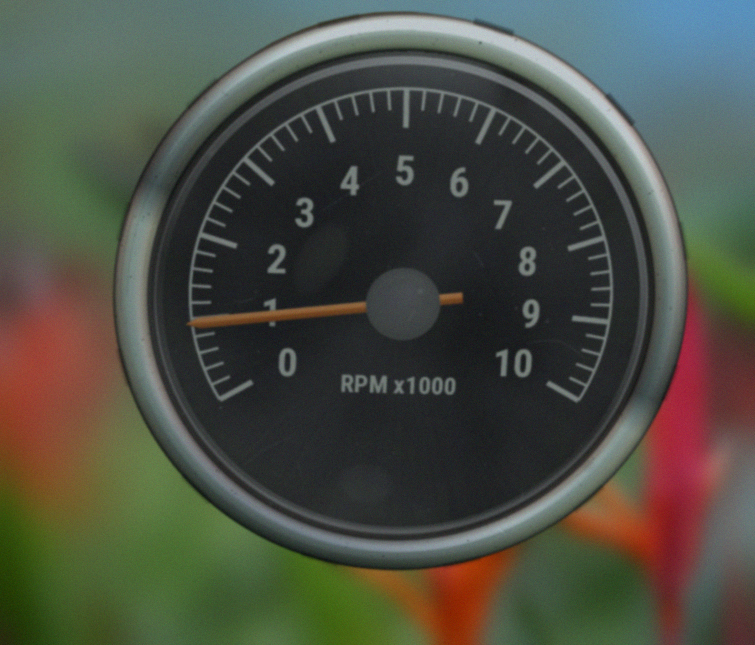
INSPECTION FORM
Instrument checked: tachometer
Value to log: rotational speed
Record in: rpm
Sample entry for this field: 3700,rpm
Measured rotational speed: 1000,rpm
